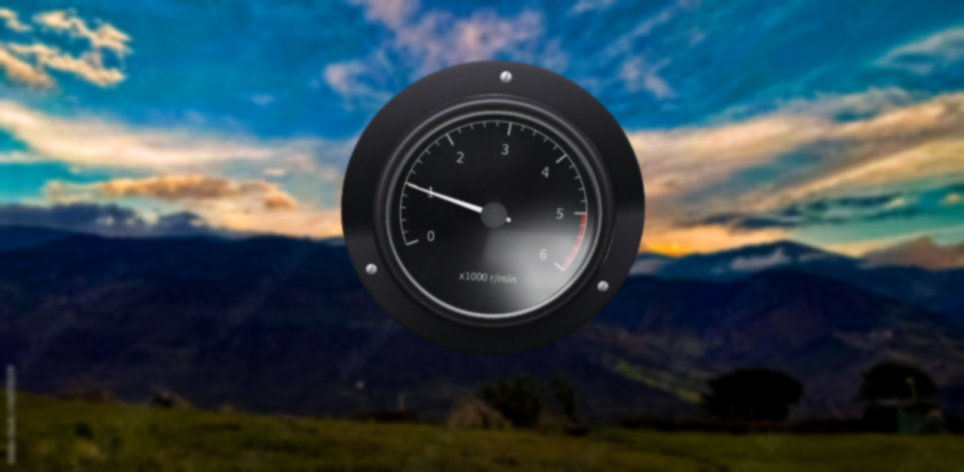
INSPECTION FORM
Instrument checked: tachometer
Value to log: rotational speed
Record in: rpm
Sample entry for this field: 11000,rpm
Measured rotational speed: 1000,rpm
